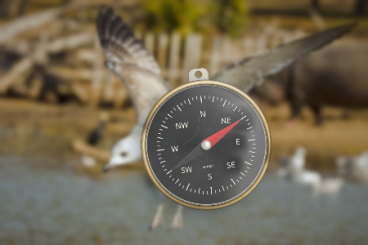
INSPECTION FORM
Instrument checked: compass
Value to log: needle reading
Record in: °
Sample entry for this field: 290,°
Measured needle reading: 60,°
